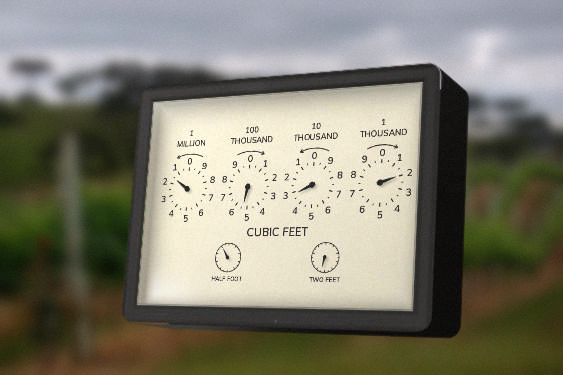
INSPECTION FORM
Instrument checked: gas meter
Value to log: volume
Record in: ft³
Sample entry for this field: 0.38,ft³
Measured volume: 153200,ft³
